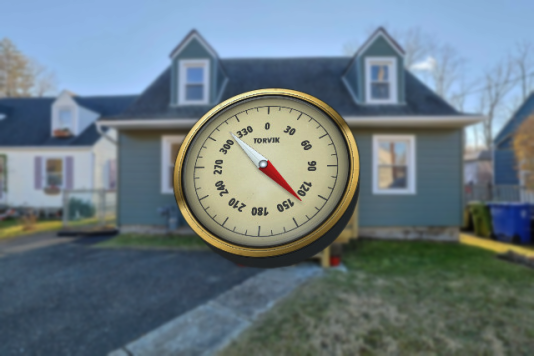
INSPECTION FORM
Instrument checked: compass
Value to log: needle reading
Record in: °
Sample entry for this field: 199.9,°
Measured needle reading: 135,°
